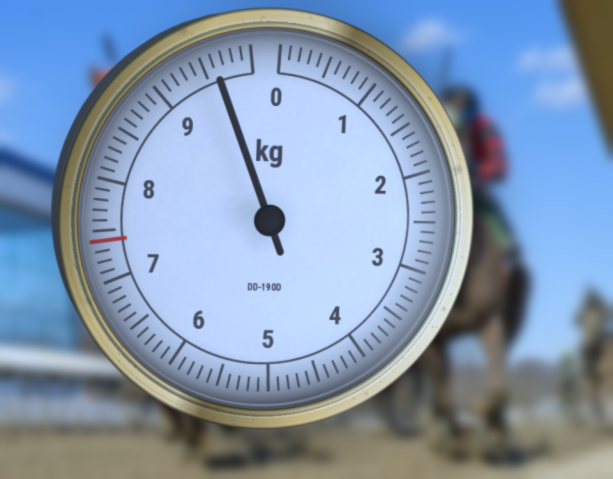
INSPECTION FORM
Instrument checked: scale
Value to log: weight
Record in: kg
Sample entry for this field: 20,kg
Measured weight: 9.6,kg
